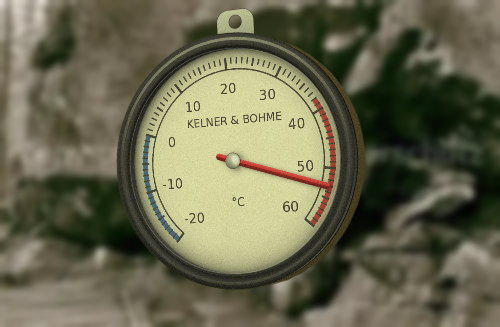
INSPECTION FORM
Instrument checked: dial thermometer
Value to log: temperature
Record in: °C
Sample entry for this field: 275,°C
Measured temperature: 53,°C
